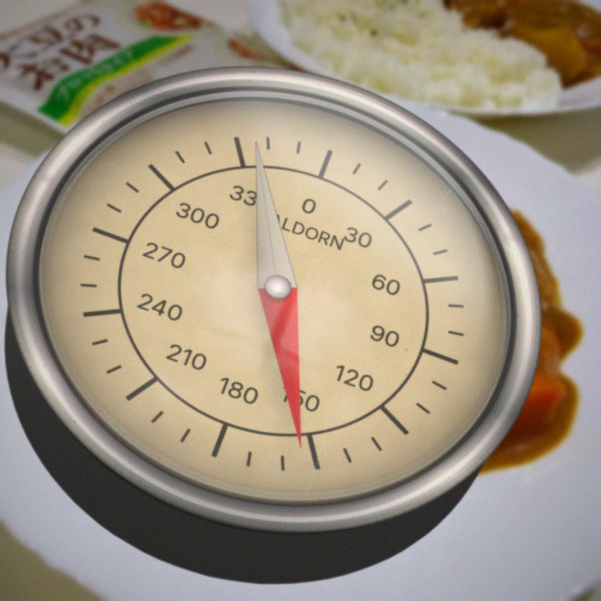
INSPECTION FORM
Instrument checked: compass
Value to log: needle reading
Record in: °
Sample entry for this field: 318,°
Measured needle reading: 155,°
